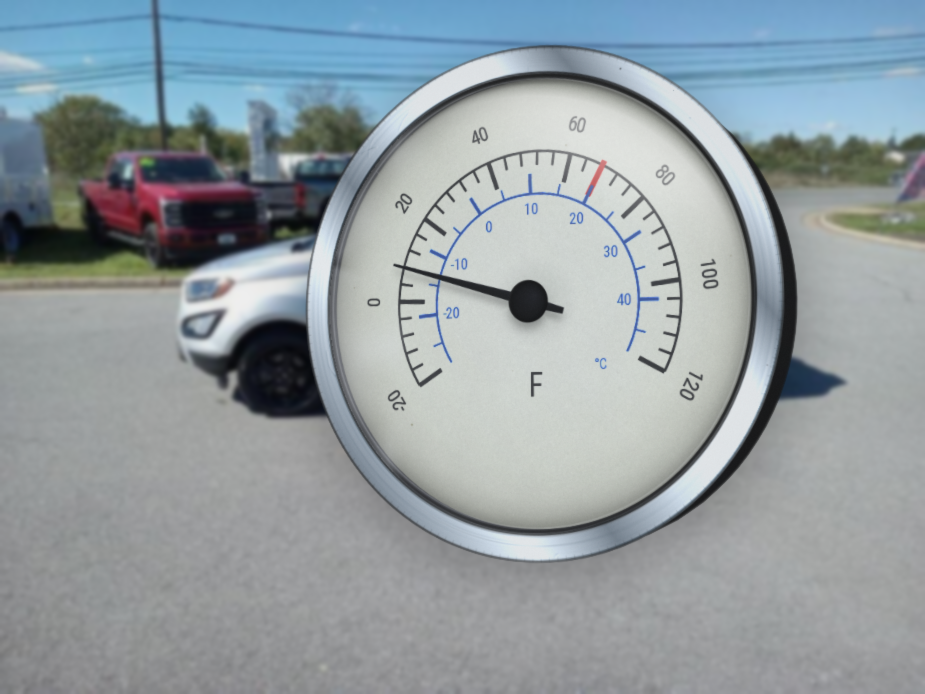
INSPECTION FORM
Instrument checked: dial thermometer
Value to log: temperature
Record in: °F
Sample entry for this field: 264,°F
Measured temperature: 8,°F
